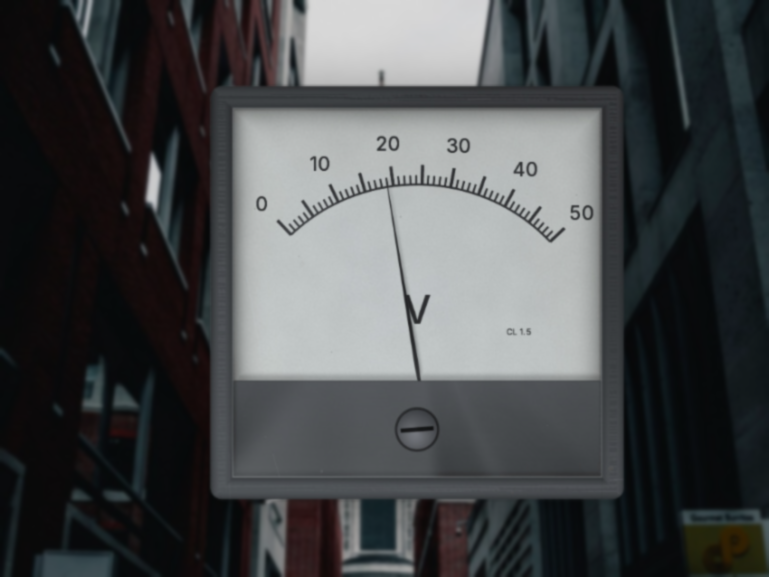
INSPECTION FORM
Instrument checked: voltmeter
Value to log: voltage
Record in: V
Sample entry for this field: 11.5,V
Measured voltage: 19,V
